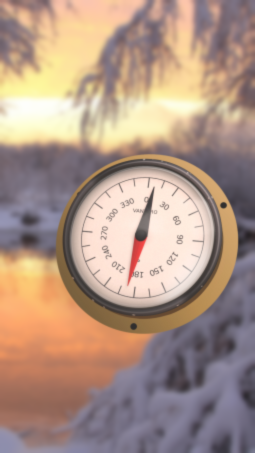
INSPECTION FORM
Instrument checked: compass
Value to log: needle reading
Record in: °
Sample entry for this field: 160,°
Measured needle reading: 187.5,°
